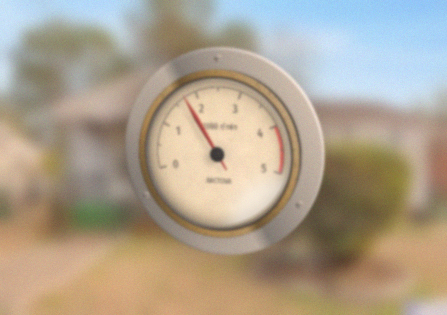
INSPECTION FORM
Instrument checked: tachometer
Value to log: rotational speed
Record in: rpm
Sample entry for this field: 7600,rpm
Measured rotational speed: 1750,rpm
